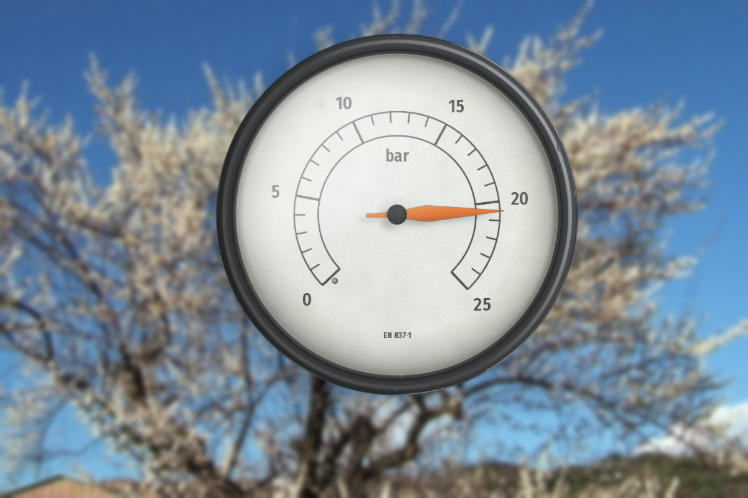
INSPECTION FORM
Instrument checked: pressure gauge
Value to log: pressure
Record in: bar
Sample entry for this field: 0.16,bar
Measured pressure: 20.5,bar
